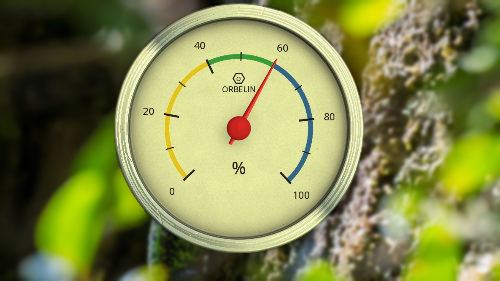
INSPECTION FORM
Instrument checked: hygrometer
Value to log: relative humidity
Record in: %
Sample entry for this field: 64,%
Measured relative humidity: 60,%
